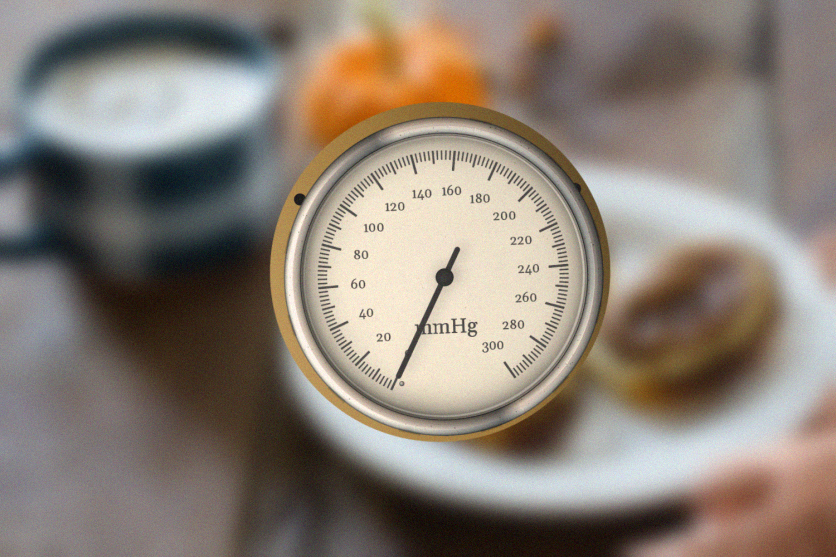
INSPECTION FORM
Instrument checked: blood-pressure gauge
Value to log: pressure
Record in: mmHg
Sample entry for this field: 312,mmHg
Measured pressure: 0,mmHg
